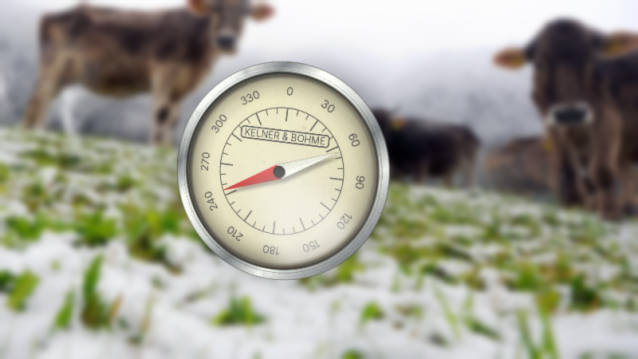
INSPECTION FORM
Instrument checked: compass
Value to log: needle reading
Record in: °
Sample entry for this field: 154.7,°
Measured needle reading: 245,°
